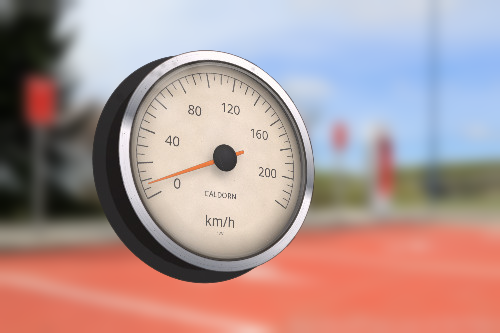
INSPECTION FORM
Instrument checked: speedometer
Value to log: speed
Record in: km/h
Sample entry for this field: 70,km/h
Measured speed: 7.5,km/h
